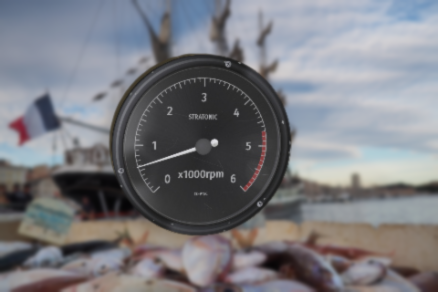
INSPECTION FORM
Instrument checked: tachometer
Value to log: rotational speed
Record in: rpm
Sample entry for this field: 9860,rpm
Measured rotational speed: 600,rpm
